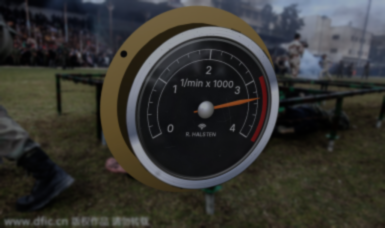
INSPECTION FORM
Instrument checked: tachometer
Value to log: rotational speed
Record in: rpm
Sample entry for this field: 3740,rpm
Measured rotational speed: 3300,rpm
